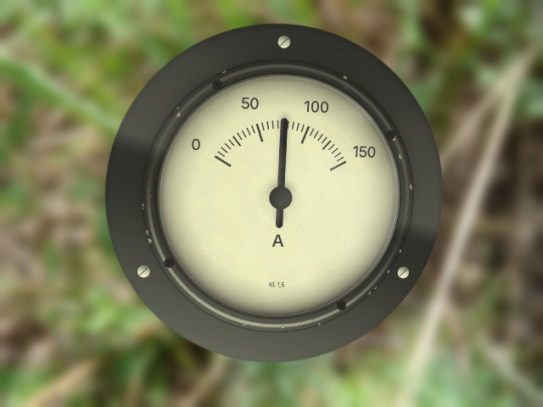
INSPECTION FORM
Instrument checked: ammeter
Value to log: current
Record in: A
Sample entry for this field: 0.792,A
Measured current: 75,A
